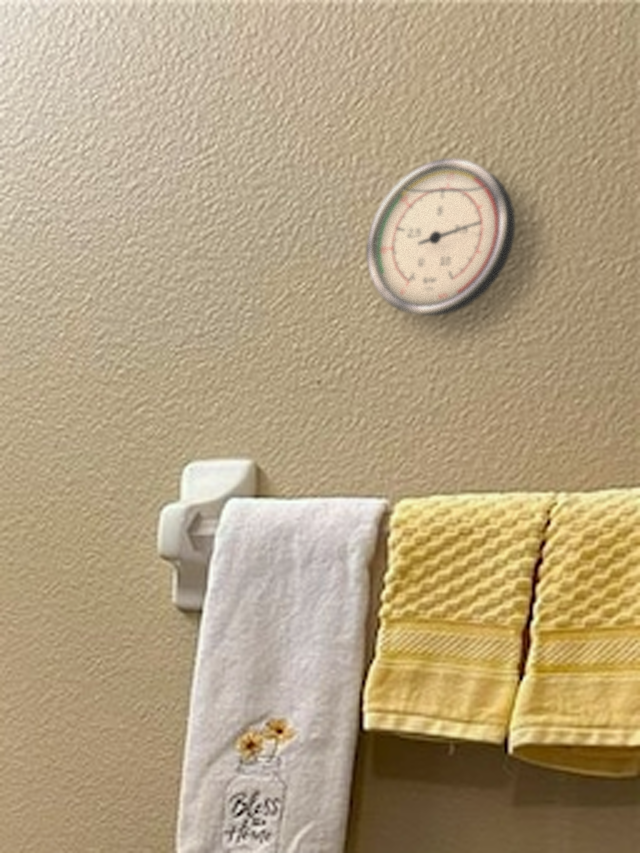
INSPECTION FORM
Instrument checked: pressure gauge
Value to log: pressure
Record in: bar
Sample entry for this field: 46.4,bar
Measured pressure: 7.5,bar
